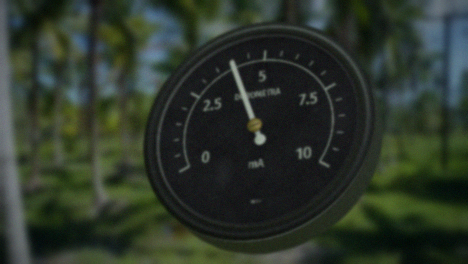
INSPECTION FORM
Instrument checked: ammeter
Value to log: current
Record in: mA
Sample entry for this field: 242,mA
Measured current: 4,mA
